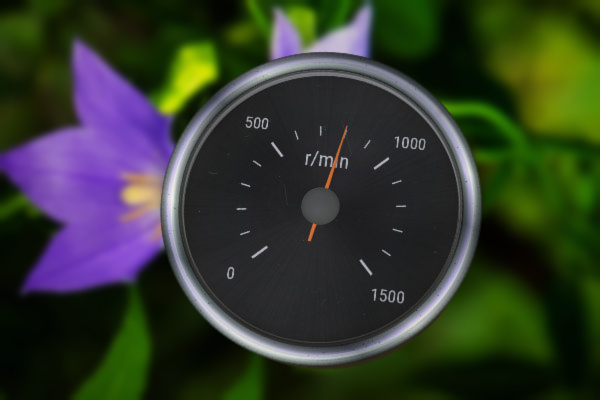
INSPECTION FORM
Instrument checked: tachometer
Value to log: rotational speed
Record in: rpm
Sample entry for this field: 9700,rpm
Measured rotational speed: 800,rpm
